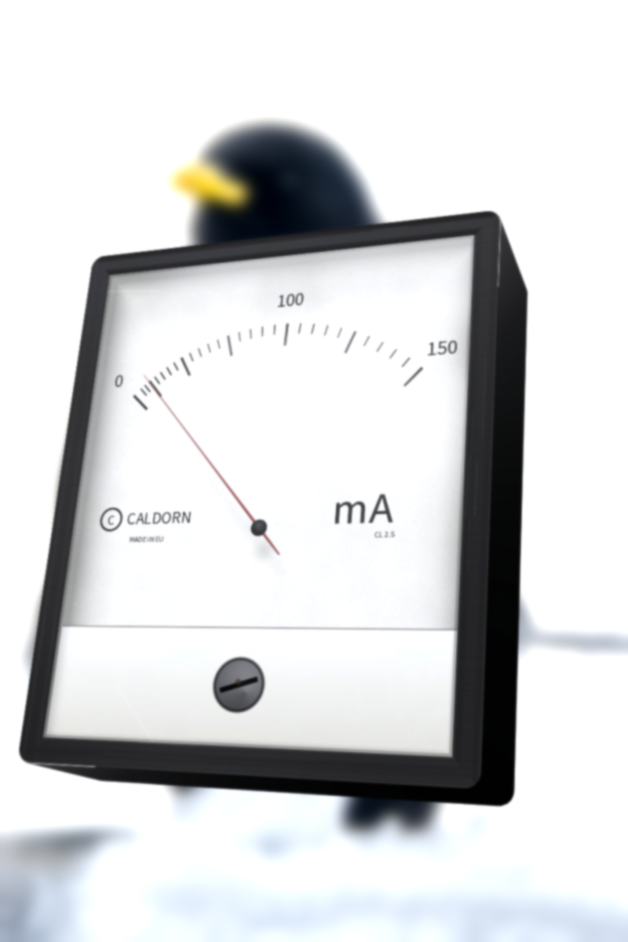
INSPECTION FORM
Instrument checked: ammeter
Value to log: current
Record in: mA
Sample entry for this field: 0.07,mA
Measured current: 25,mA
